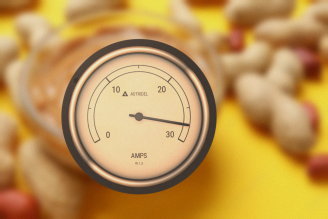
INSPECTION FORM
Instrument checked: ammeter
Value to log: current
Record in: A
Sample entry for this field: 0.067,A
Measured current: 27.5,A
